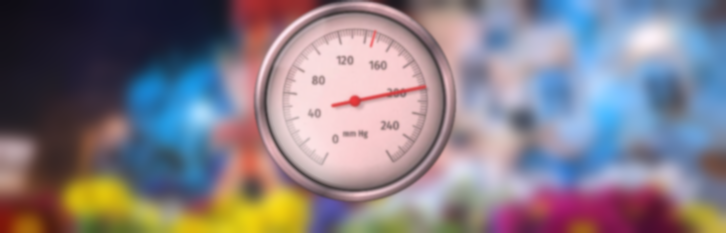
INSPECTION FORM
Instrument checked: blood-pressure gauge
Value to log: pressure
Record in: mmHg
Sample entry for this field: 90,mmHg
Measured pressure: 200,mmHg
